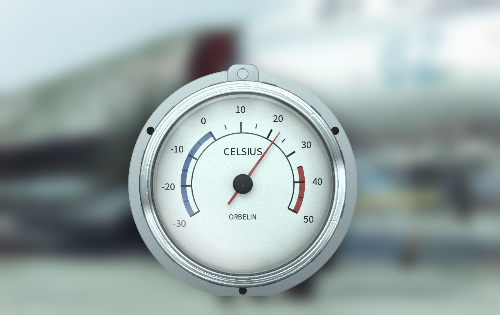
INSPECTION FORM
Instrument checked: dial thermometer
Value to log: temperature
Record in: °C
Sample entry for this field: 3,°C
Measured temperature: 22.5,°C
